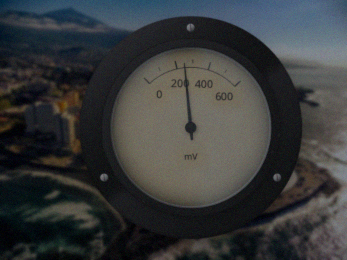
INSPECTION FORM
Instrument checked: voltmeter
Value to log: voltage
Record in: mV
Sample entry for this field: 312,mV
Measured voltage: 250,mV
